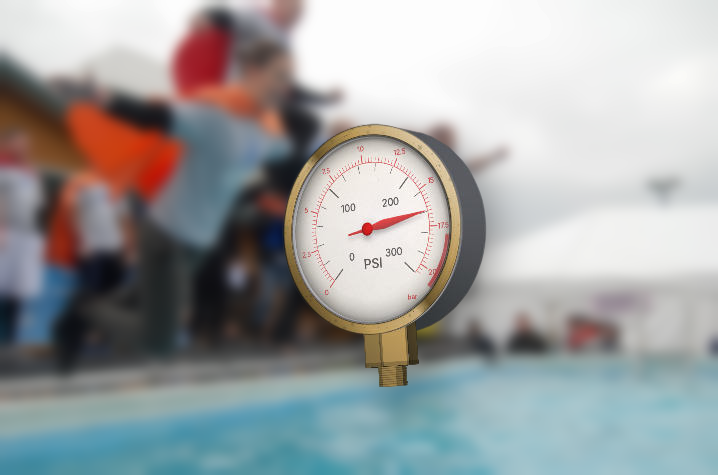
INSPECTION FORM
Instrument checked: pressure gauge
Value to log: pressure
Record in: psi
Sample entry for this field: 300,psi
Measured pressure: 240,psi
